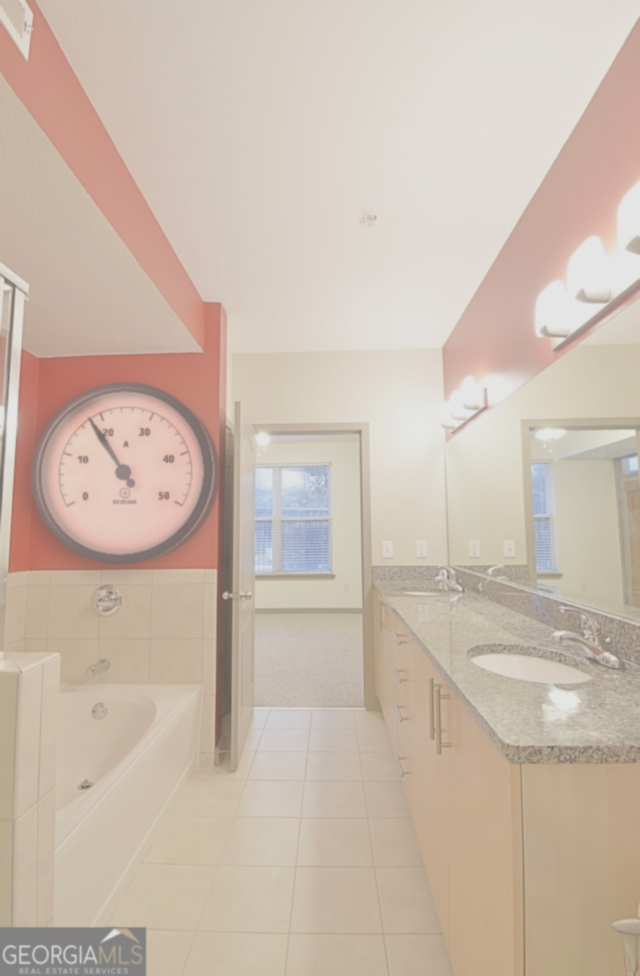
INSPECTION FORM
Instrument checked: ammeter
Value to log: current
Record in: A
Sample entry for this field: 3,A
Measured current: 18,A
